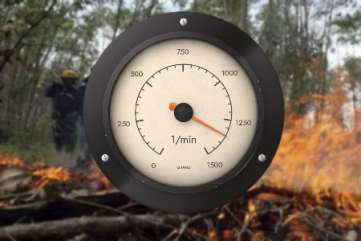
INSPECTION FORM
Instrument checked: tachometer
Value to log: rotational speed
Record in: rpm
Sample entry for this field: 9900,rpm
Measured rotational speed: 1350,rpm
